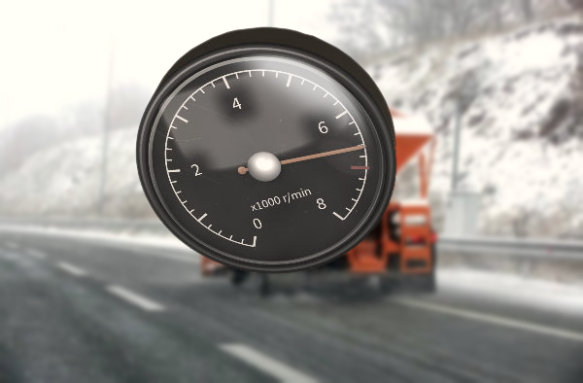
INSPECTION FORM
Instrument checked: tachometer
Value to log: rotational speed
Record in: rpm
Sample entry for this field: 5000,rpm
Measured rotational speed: 6600,rpm
